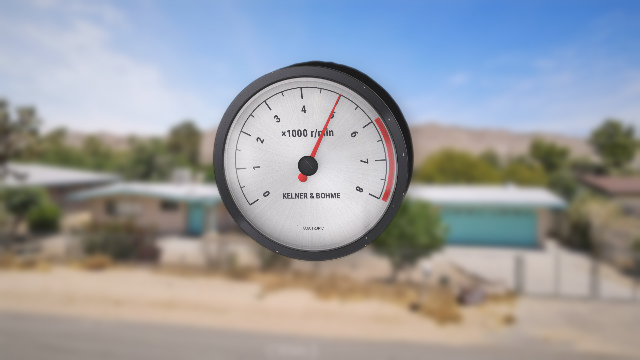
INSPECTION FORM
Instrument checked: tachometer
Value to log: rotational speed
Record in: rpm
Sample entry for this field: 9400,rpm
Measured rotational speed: 5000,rpm
